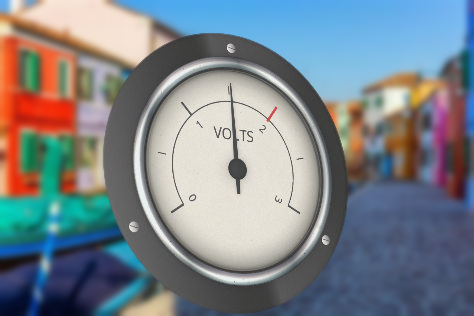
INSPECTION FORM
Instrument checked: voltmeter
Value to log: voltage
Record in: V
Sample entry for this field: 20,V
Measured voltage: 1.5,V
